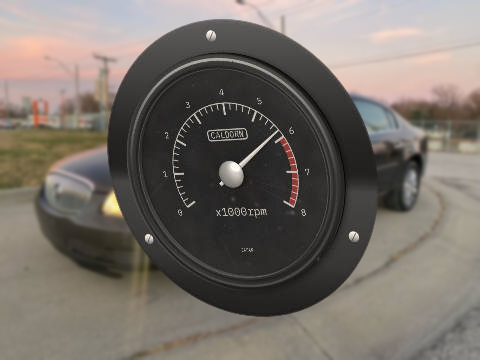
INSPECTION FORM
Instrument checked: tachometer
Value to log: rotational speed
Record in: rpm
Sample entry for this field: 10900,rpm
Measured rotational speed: 5800,rpm
